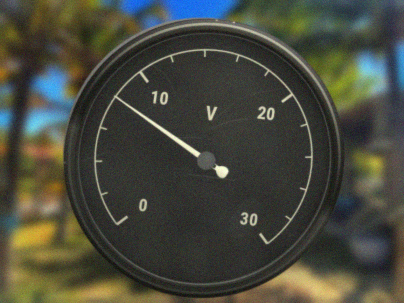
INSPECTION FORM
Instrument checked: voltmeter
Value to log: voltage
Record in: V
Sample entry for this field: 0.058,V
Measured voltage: 8,V
